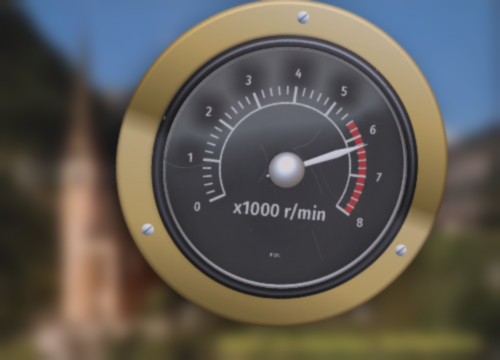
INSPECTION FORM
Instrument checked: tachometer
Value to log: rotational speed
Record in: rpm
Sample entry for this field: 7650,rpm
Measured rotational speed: 6200,rpm
